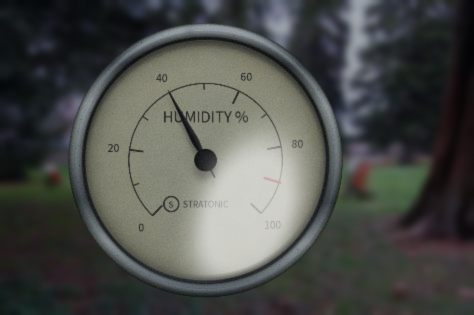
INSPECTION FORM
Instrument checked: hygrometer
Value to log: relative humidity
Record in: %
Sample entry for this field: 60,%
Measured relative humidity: 40,%
